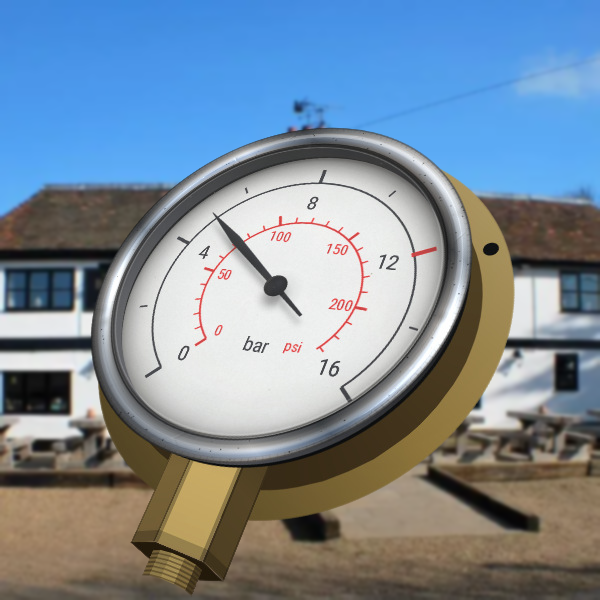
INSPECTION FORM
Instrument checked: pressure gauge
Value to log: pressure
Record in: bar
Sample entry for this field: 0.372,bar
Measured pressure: 5,bar
